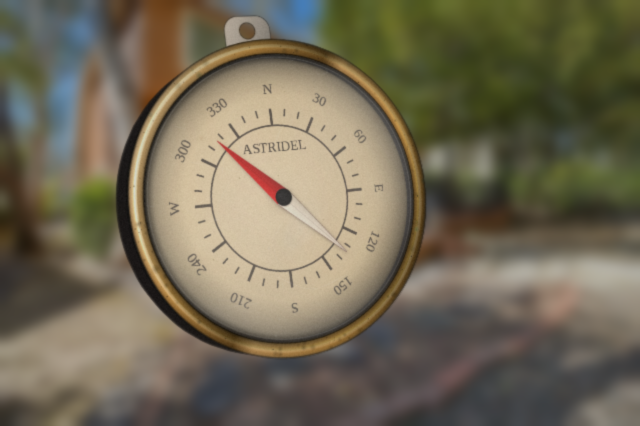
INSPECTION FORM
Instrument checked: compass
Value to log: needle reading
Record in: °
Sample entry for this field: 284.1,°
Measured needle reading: 315,°
